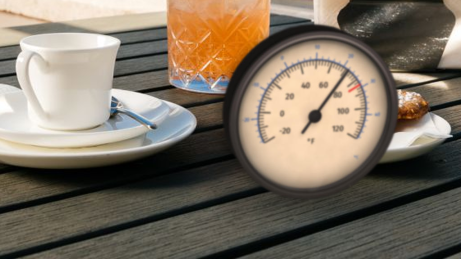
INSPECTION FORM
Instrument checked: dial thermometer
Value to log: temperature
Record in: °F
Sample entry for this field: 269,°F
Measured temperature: 70,°F
